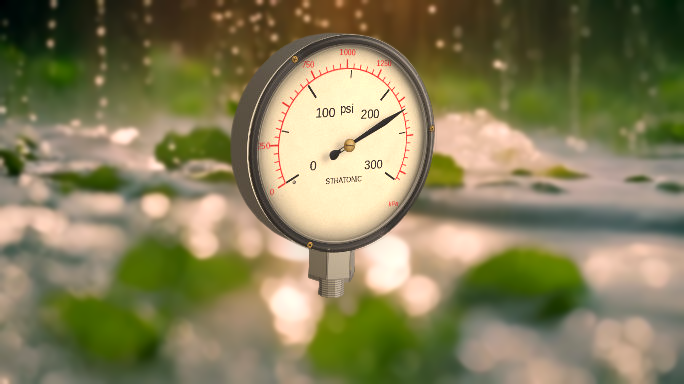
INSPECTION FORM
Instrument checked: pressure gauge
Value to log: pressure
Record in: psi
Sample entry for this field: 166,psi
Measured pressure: 225,psi
